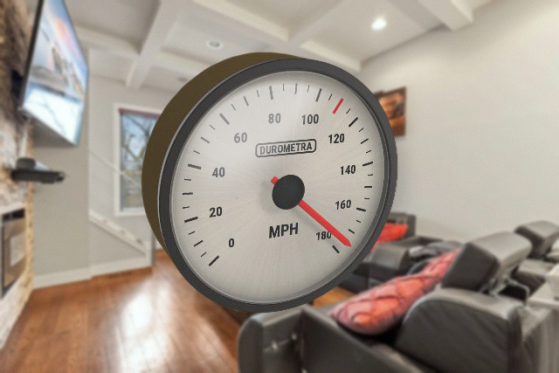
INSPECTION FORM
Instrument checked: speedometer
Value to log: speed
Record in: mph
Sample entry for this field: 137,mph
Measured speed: 175,mph
